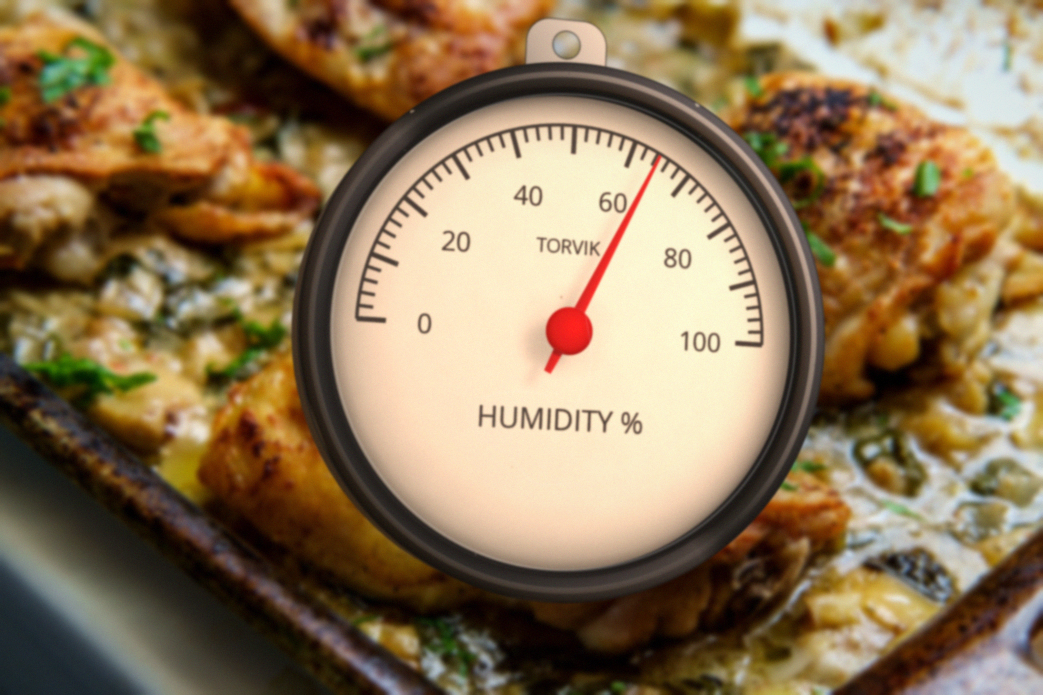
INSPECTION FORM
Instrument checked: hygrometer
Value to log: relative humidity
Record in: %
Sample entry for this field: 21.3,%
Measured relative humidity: 64,%
